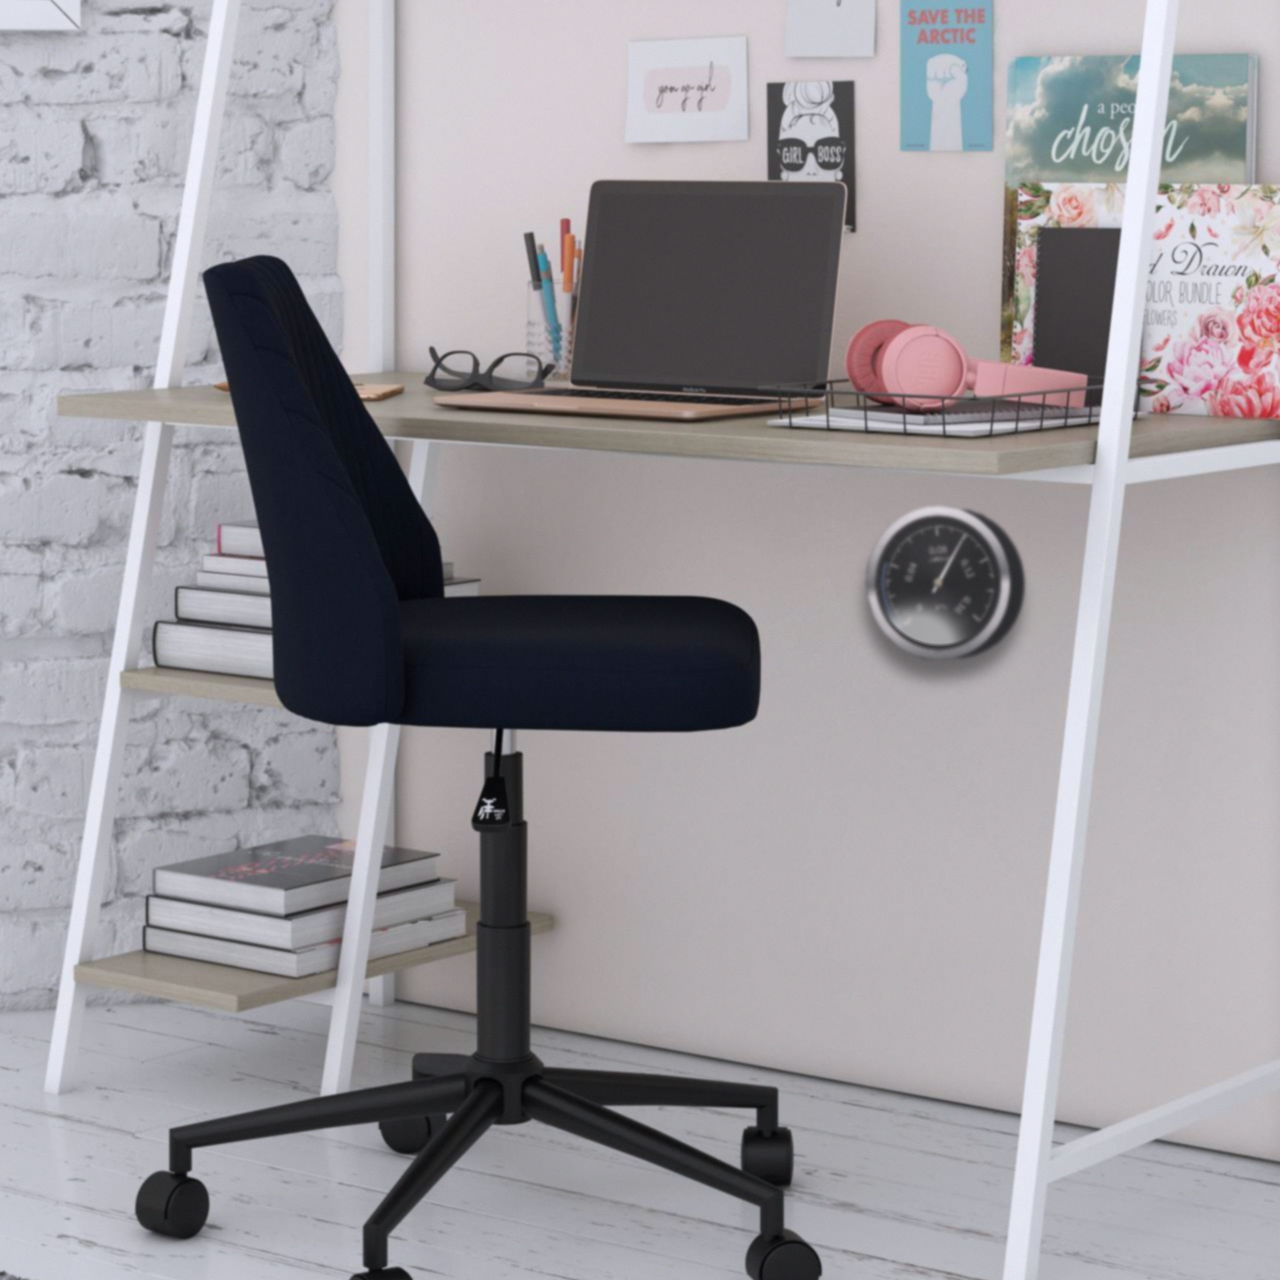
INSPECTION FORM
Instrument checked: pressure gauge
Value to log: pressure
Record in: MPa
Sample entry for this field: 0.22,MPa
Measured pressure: 0.1,MPa
